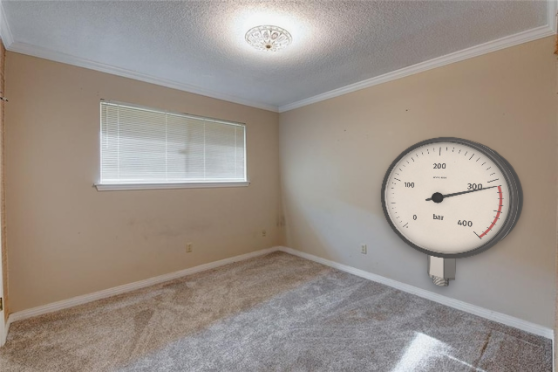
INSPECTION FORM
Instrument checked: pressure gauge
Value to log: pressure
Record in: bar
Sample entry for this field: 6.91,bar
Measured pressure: 310,bar
